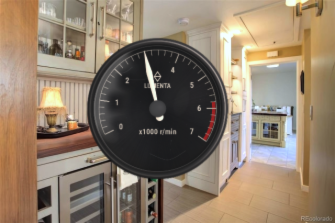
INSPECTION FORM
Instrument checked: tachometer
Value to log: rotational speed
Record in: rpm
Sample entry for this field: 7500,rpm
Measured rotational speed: 3000,rpm
